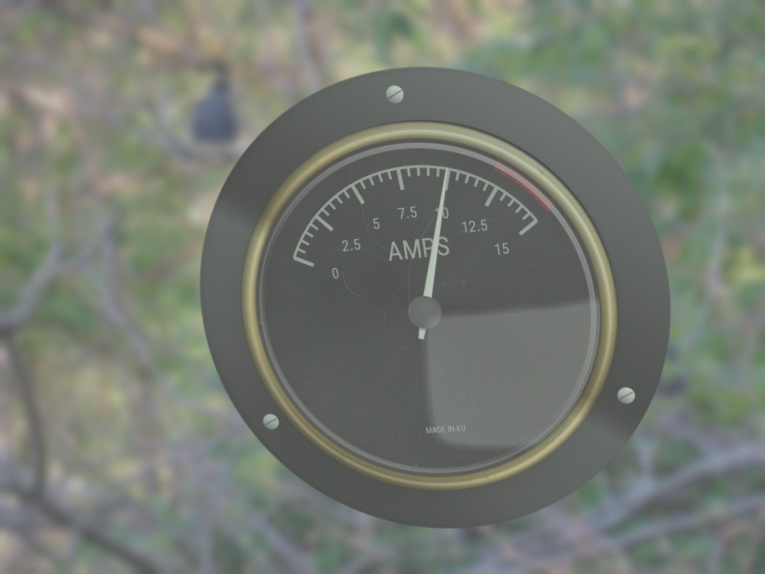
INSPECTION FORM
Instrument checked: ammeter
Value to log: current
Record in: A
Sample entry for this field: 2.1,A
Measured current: 10,A
